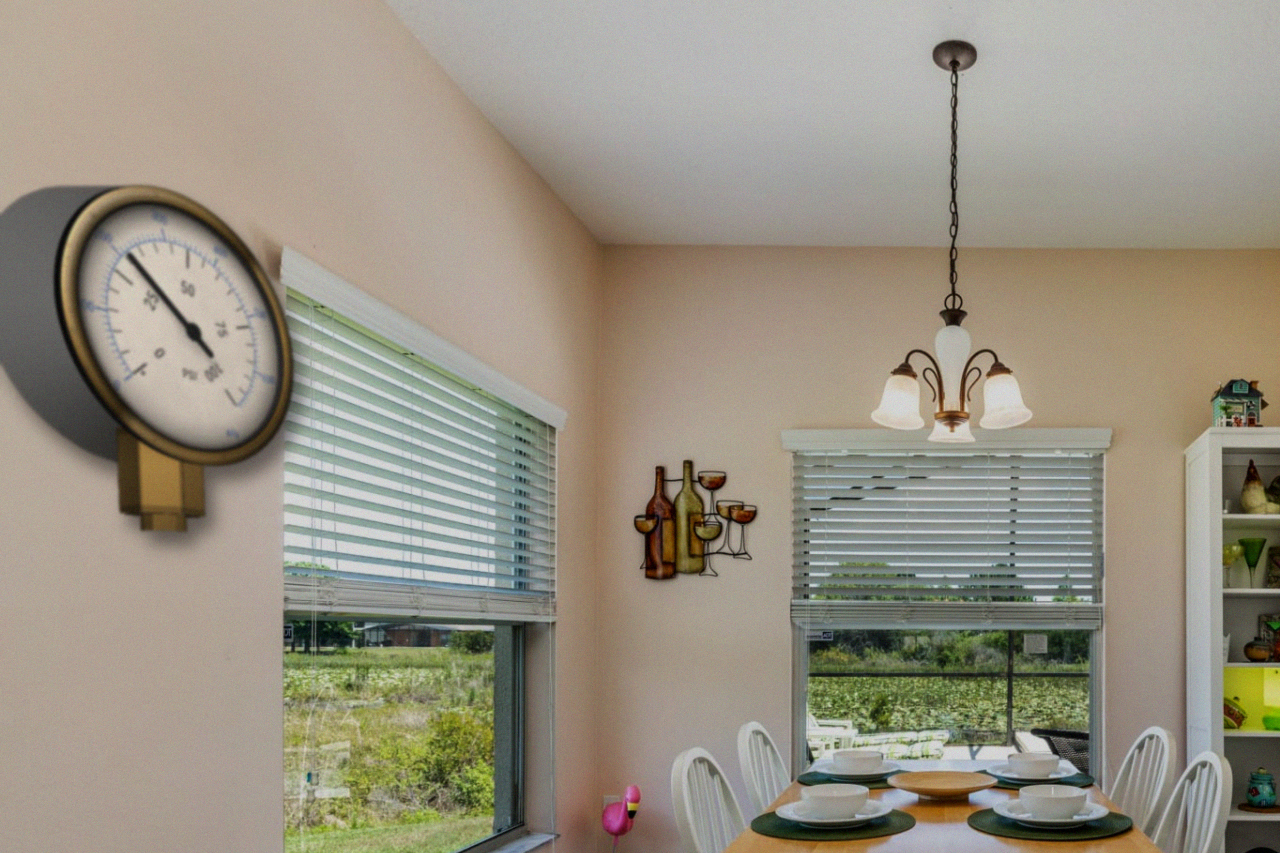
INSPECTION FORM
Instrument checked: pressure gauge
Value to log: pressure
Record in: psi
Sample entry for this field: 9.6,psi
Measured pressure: 30,psi
